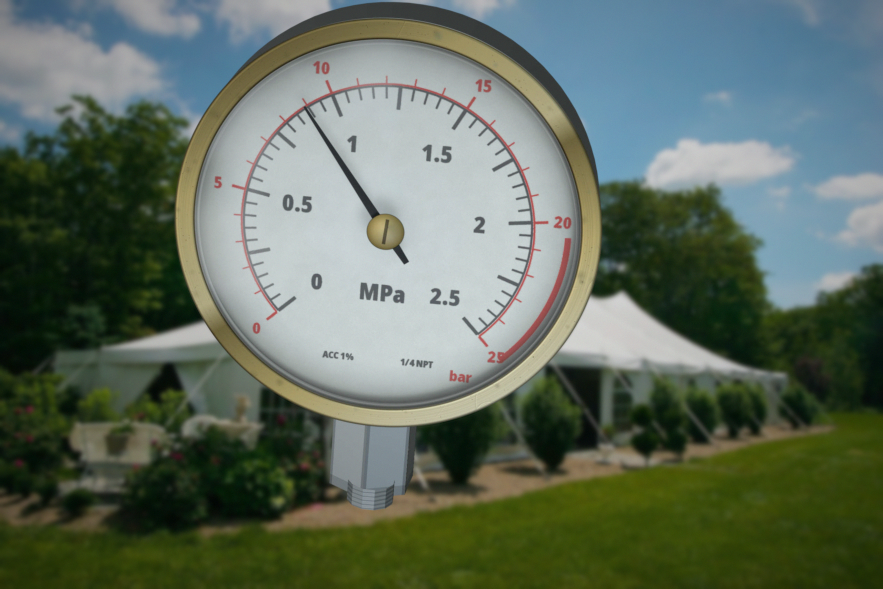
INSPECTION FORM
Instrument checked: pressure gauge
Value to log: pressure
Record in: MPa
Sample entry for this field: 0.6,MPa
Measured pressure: 0.9,MPa
